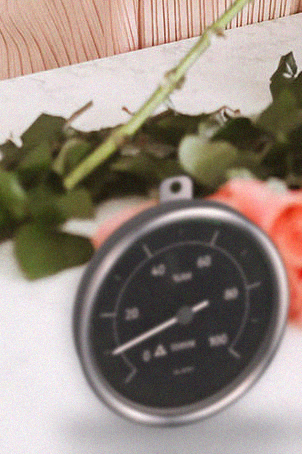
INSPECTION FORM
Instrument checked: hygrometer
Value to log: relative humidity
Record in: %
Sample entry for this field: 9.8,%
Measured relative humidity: 10,%
